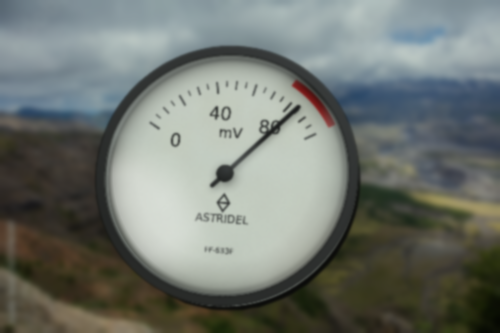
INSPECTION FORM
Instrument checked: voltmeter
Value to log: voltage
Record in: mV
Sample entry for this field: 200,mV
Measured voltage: 85,mV
